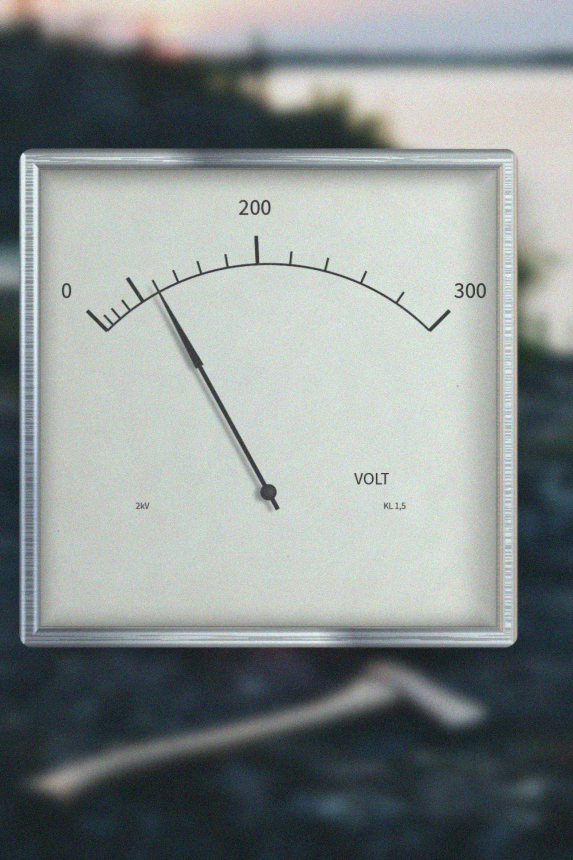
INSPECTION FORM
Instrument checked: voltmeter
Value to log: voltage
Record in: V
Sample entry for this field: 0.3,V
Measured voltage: 120,V
